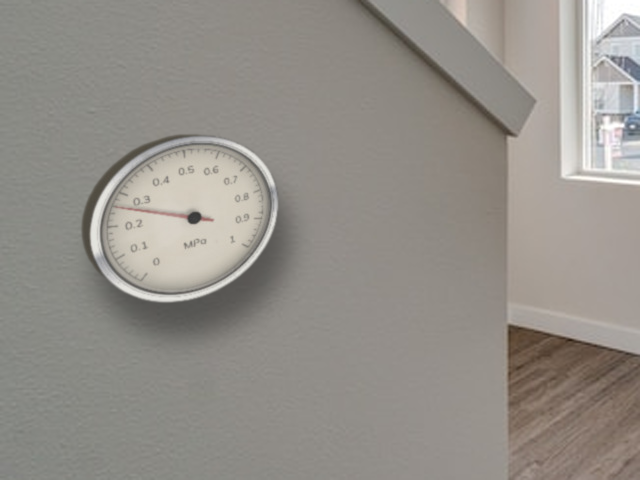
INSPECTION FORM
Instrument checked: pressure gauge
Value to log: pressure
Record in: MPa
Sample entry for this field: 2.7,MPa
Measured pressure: 0.26,MPa
